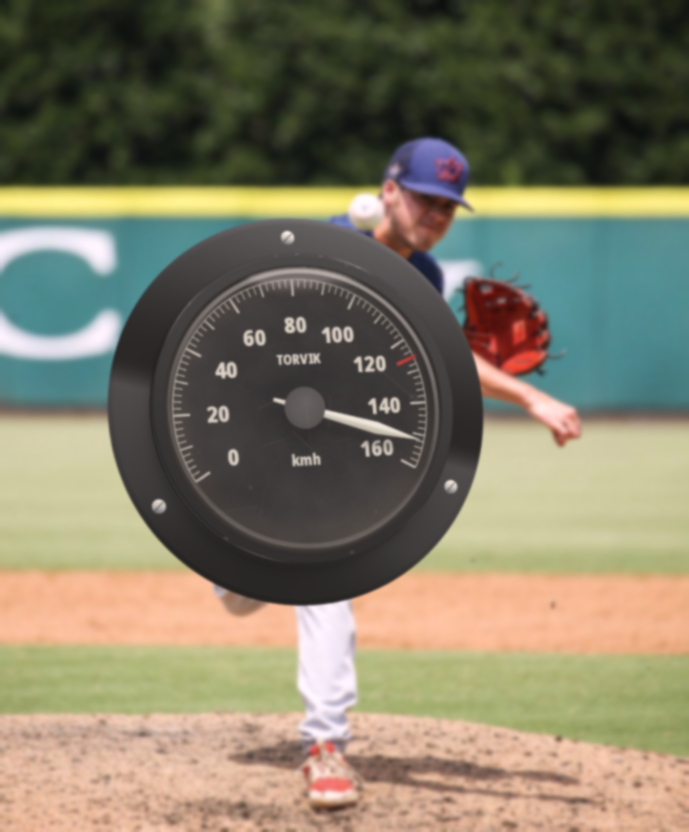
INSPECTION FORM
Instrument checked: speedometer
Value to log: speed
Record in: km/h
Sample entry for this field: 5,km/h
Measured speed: 152,km/h
